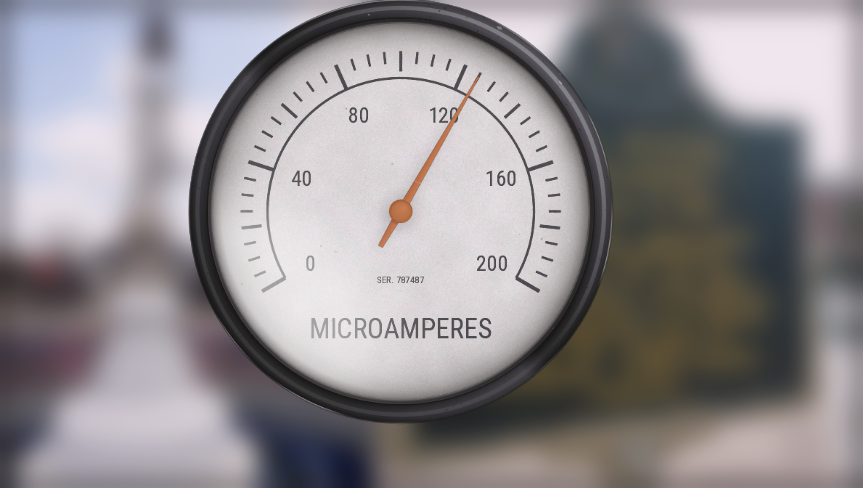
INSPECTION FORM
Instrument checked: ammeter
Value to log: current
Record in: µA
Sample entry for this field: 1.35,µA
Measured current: 125,µA
